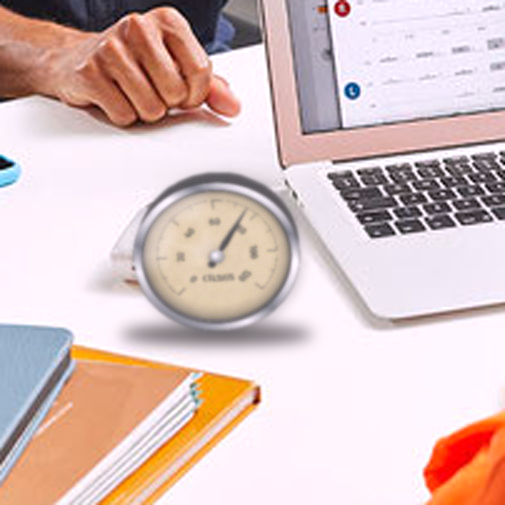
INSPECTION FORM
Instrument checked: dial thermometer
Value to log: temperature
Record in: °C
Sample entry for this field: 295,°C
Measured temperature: 75,°C
